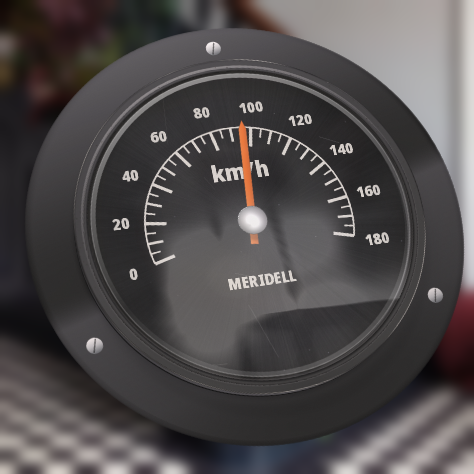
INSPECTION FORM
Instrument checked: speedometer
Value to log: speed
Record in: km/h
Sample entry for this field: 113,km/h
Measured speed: 95,km/h
